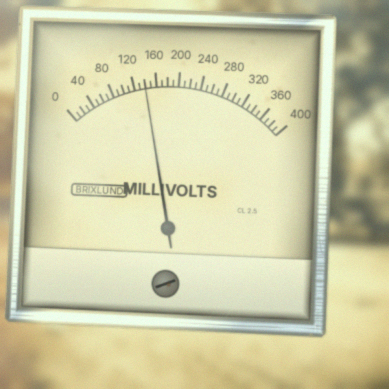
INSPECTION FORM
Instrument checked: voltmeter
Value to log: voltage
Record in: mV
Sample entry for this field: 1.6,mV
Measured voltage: 140,mV
